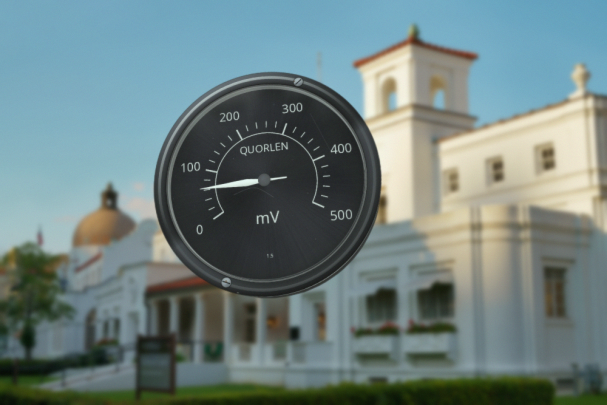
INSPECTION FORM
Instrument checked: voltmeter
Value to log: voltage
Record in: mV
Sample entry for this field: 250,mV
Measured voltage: 60,mV
